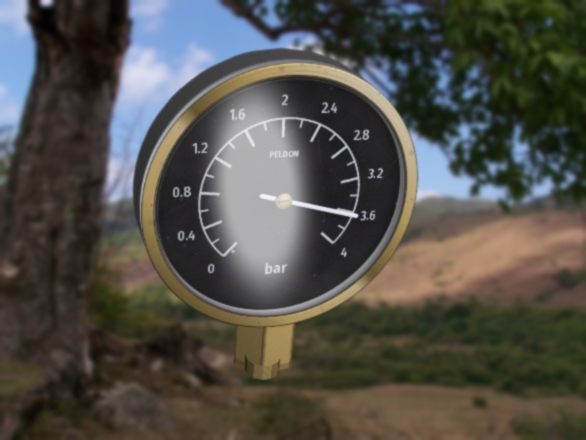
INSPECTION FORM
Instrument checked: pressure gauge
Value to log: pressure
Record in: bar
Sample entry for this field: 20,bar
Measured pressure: 3.6,bar
